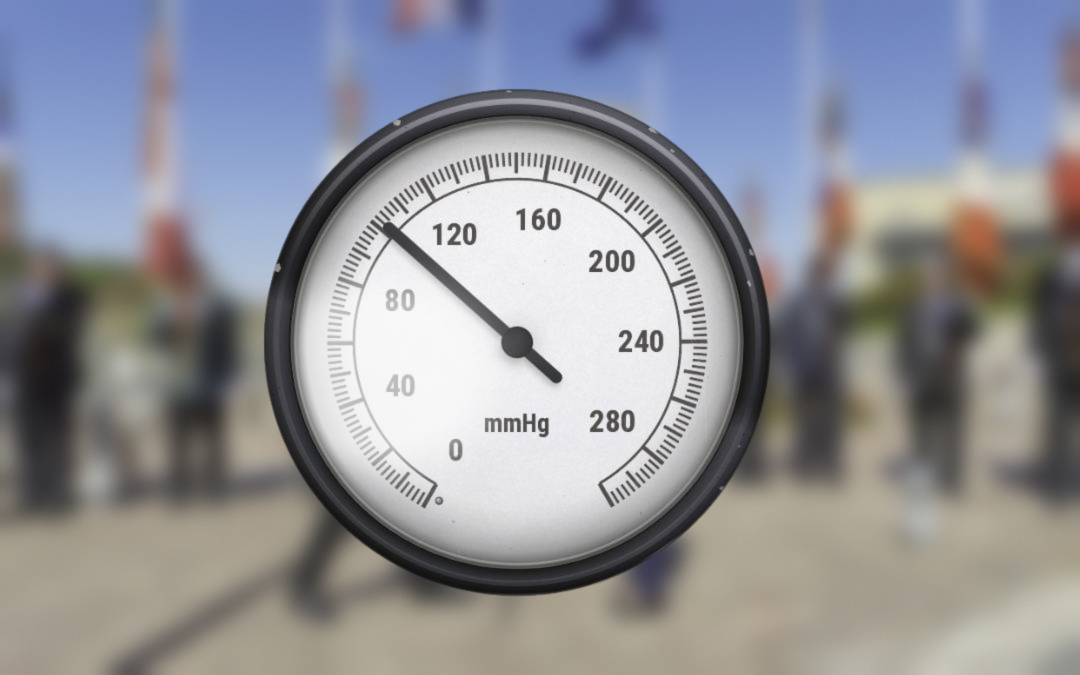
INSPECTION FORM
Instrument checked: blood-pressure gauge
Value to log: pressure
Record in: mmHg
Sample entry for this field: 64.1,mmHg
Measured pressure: 102,mmHg
